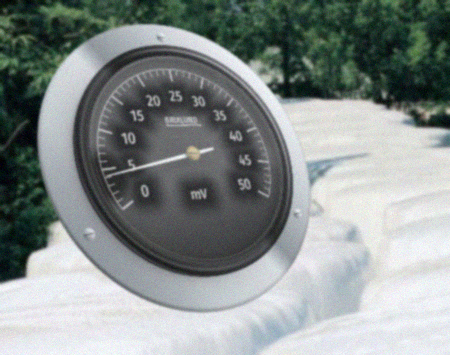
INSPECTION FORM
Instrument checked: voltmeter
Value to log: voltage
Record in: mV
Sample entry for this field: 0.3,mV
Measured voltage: 4,mV
